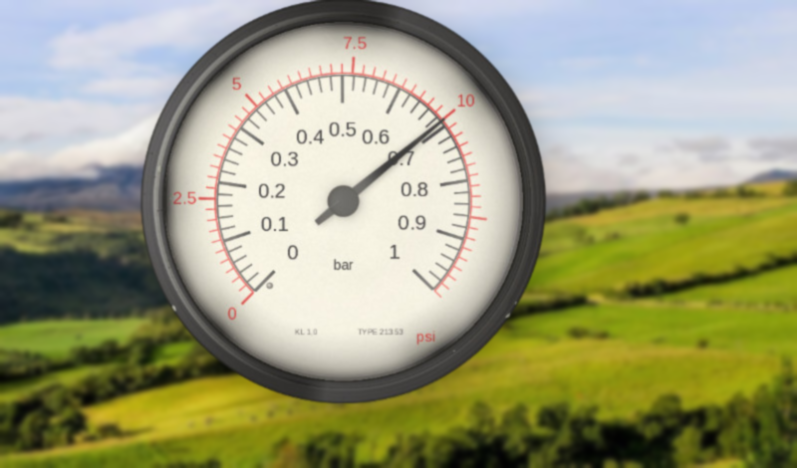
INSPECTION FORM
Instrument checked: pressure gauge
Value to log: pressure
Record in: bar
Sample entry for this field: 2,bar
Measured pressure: 0.69,bar
